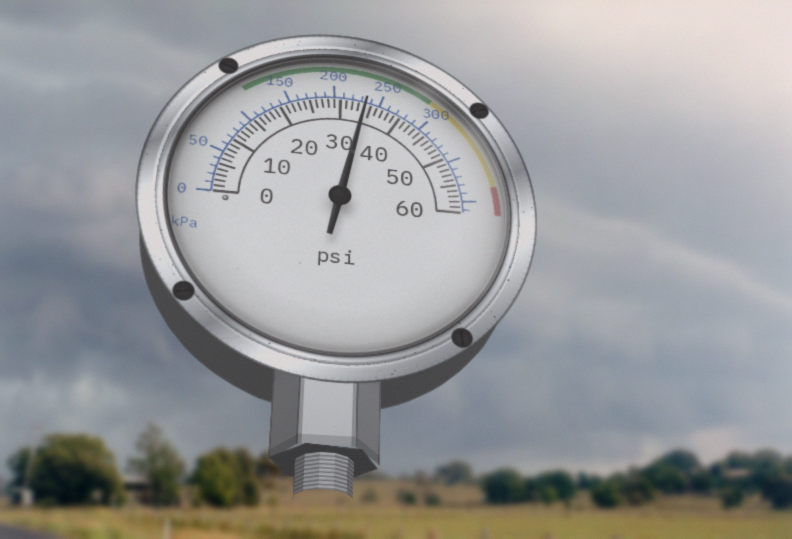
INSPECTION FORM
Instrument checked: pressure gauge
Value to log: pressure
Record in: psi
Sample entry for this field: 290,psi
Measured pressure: 34,psi
